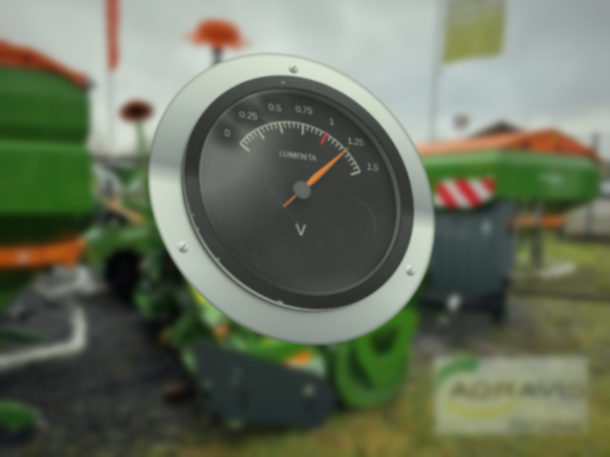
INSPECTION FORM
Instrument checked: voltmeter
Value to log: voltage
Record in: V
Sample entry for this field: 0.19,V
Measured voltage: 1.25,V
